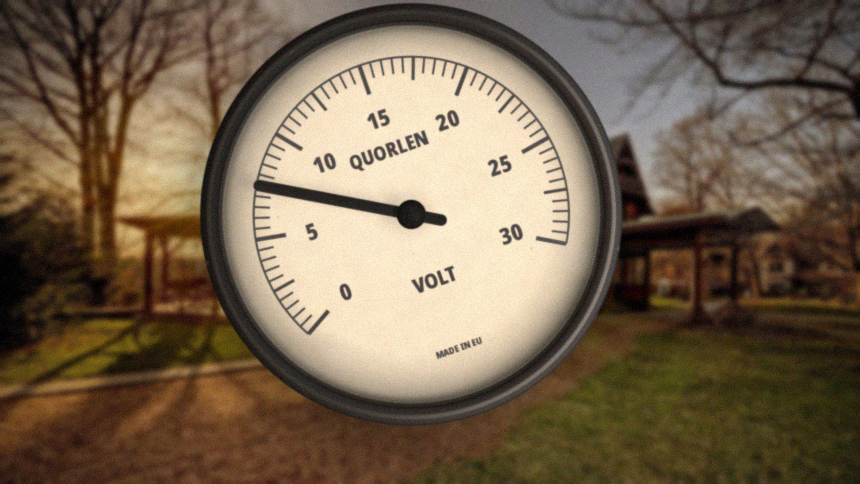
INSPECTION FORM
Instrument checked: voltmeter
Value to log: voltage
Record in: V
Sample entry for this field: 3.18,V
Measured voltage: 7.5,V
